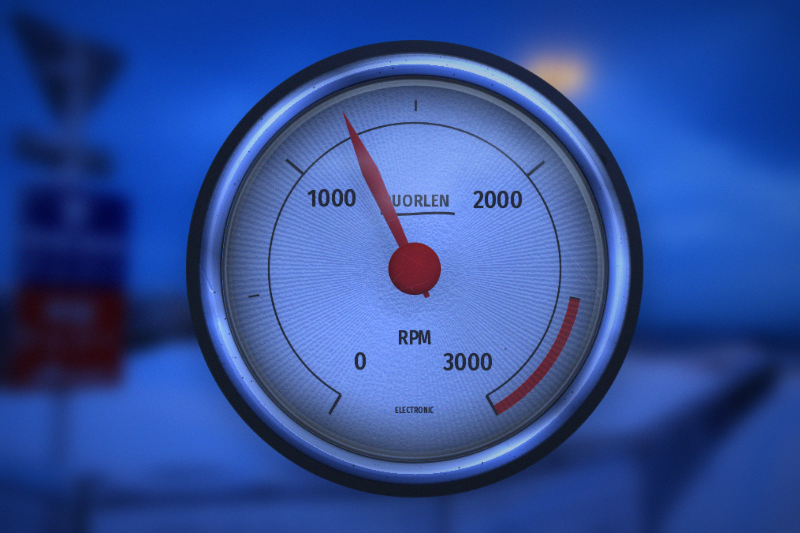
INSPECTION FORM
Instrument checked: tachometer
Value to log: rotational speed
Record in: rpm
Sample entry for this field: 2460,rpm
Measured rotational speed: 1250,rpm
